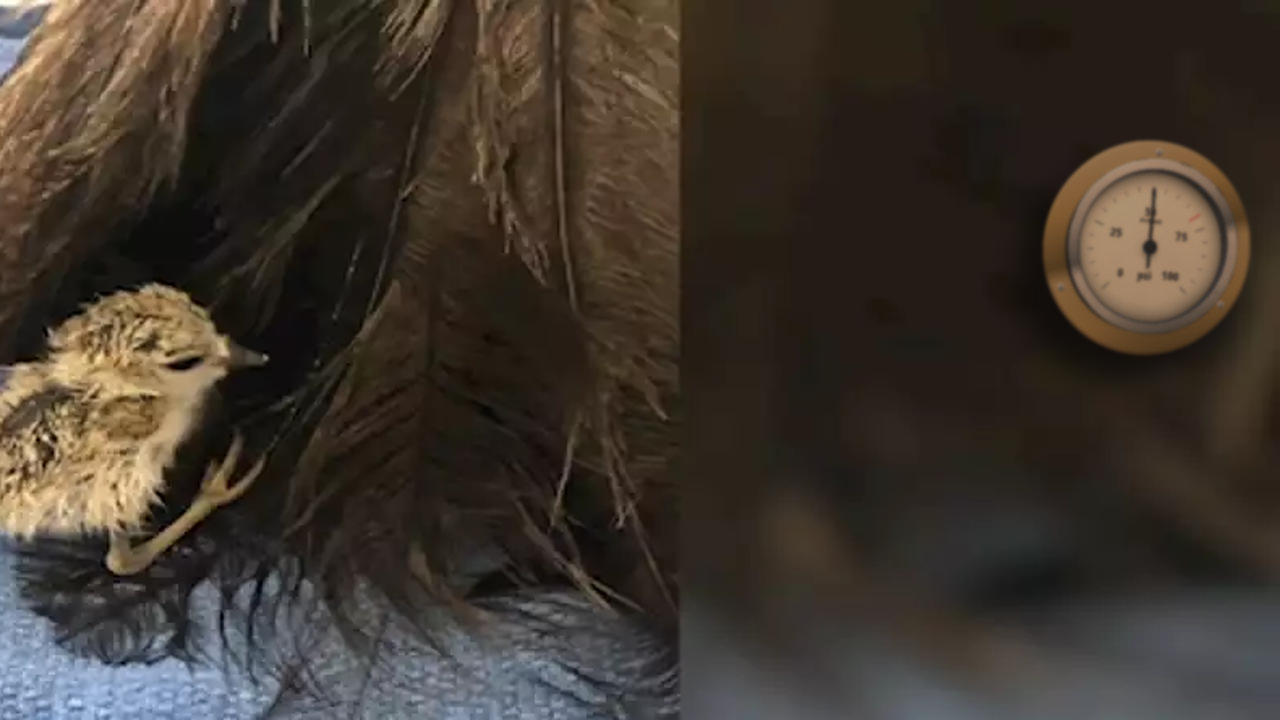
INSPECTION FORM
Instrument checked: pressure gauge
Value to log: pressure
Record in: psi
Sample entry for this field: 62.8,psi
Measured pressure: 50,psi
